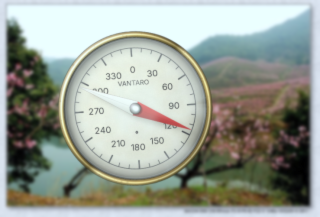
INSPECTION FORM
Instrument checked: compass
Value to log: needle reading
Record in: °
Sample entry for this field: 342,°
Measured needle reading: 115,°
